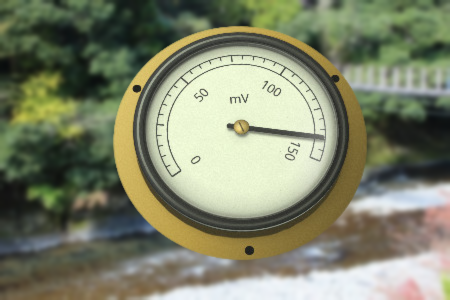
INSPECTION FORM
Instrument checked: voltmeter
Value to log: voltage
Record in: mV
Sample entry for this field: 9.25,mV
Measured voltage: 140,mV
